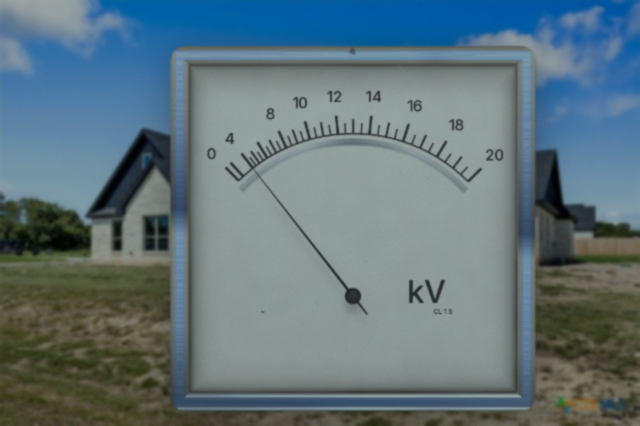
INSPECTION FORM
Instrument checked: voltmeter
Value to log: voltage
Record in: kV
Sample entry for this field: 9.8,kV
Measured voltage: 4,kV
